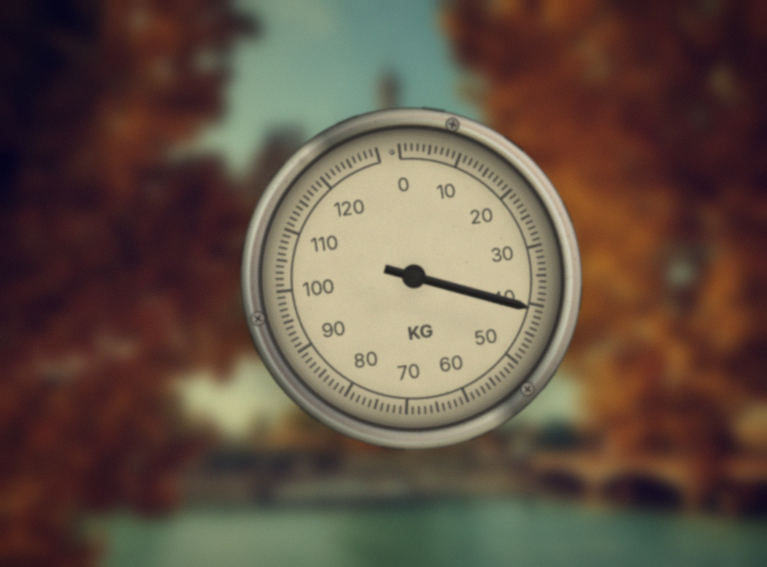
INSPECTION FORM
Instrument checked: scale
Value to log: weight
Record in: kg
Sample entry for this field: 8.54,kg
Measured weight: 41,kg
